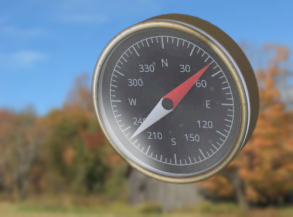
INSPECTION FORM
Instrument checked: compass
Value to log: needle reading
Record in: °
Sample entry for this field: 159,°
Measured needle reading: 50,°
